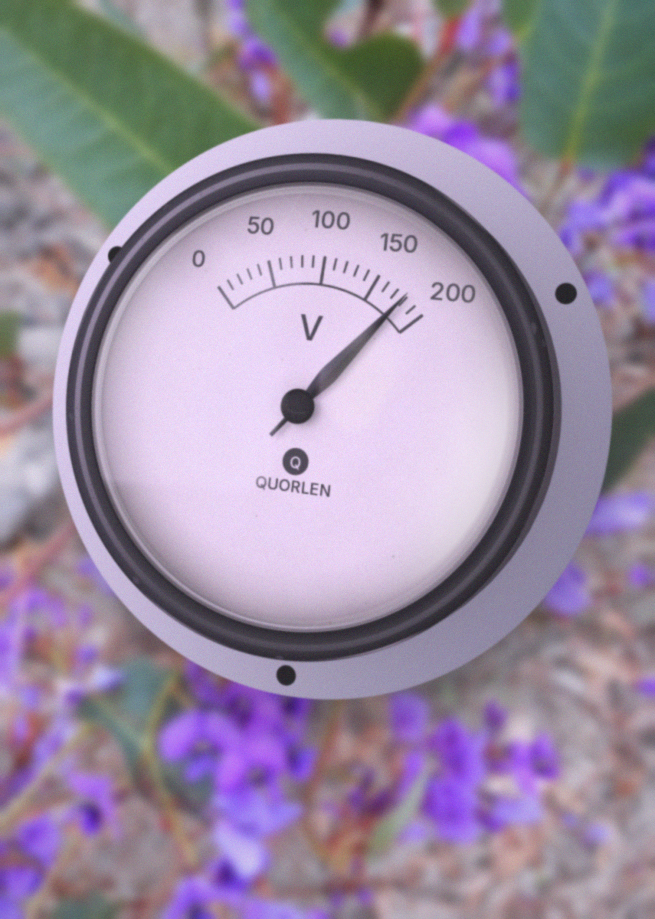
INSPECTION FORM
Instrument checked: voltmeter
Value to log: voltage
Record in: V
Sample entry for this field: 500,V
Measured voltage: 180,V
